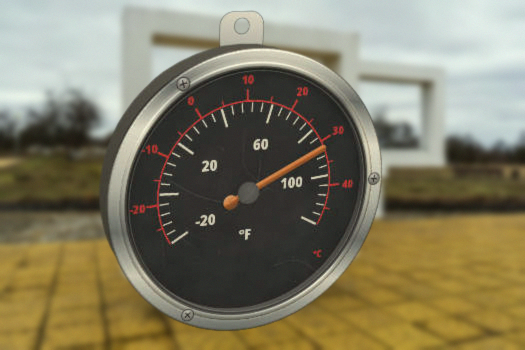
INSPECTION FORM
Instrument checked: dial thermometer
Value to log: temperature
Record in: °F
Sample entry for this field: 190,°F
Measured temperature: 88,°F
